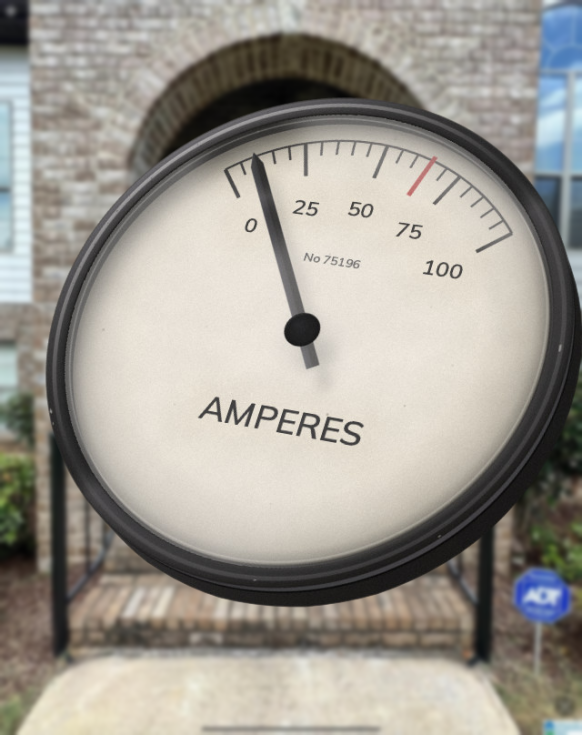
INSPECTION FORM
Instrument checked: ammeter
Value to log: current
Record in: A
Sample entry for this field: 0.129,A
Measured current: 10,A
